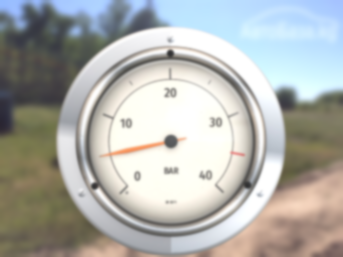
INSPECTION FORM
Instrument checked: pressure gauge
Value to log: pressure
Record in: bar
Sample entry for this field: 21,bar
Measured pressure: 5,bar
